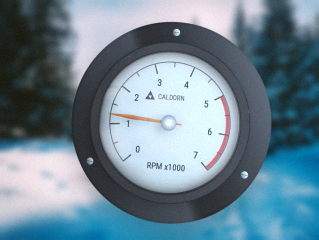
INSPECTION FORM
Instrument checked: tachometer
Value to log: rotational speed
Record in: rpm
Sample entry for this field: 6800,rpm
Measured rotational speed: 1250,rpm
